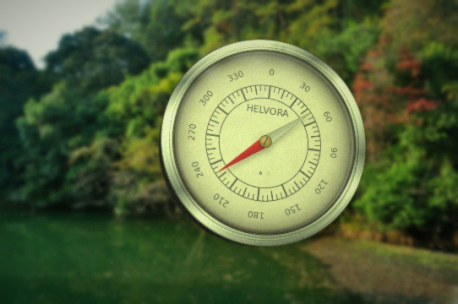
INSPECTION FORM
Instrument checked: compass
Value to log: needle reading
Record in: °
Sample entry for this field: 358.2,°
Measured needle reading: 230,°
